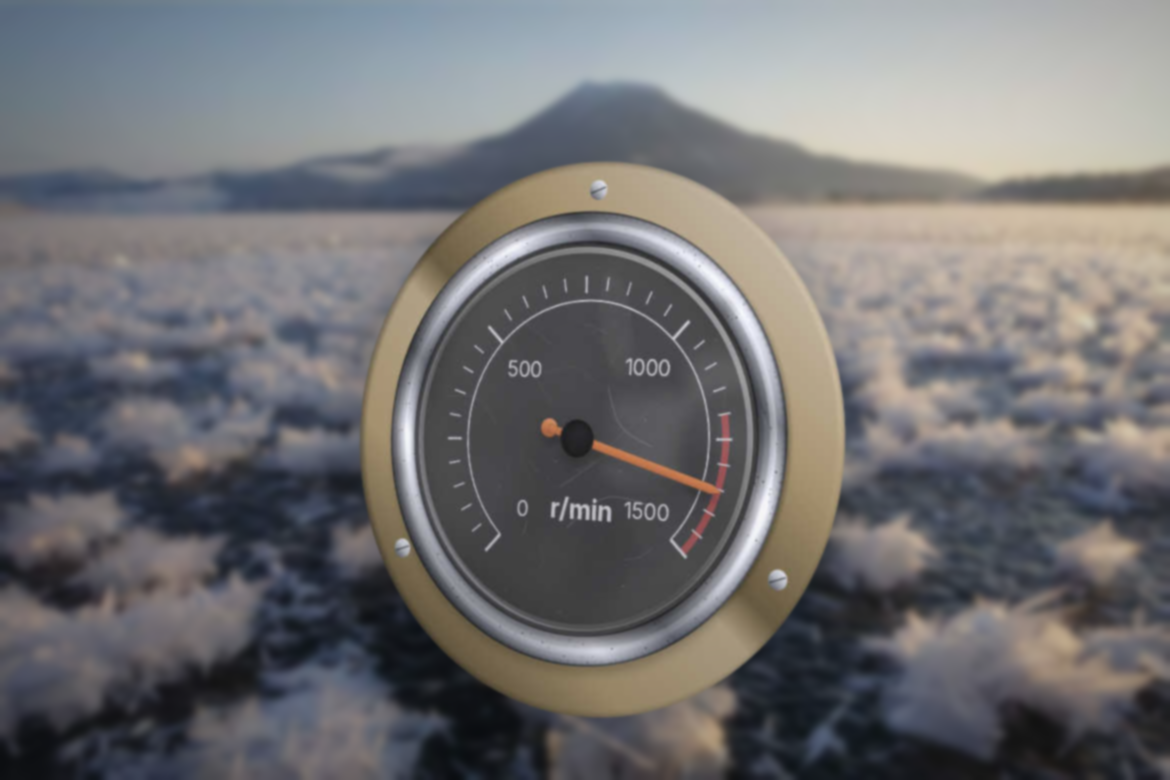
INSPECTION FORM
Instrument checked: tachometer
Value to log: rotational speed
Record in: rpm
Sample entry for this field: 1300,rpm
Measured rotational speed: 1350,rpm
